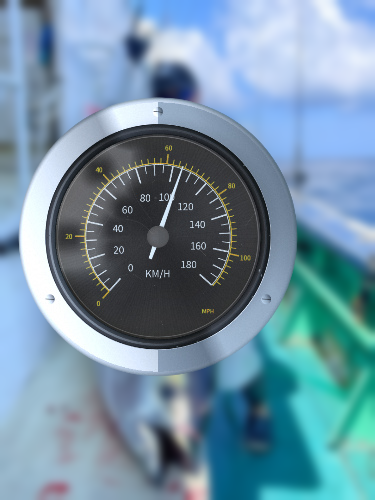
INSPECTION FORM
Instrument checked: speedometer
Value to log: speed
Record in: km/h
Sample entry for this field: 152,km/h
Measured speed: 105,km/h
